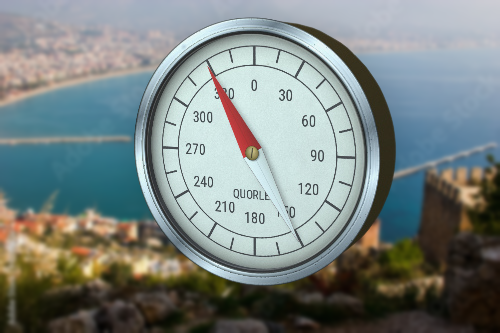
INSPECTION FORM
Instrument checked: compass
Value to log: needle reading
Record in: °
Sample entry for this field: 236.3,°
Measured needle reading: 330,°
